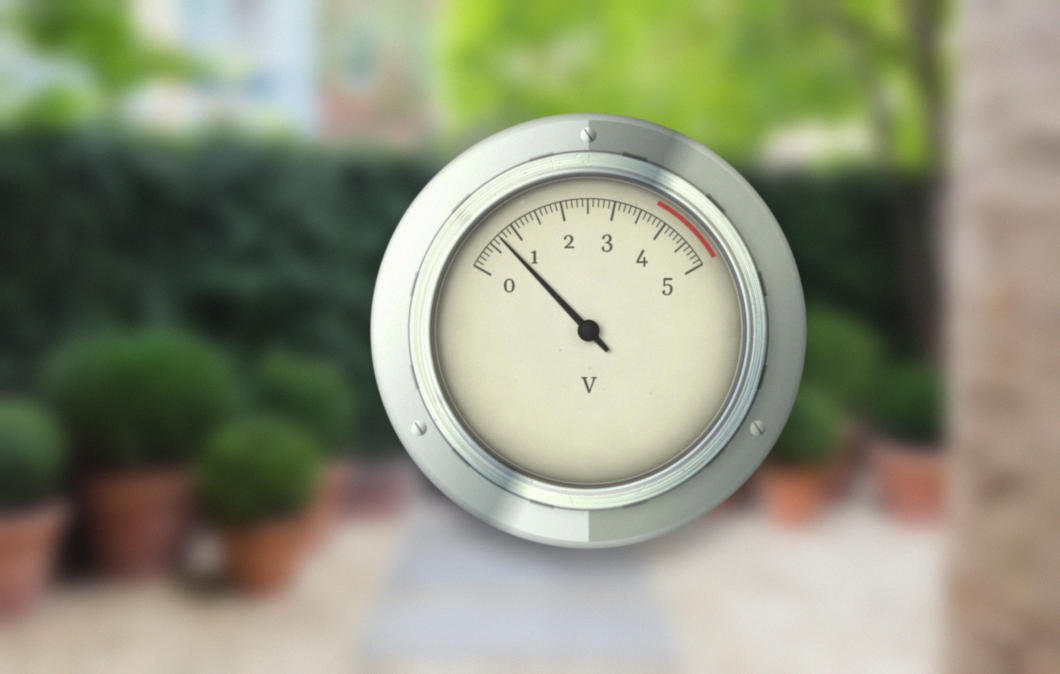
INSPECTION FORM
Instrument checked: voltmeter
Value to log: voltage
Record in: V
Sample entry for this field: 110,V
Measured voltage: 0.7,V
